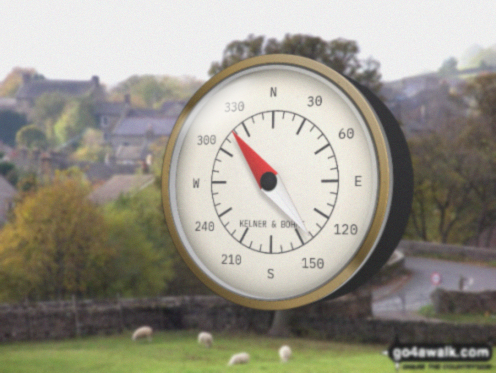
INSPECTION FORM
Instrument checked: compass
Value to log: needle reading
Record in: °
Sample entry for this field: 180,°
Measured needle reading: 320,°
